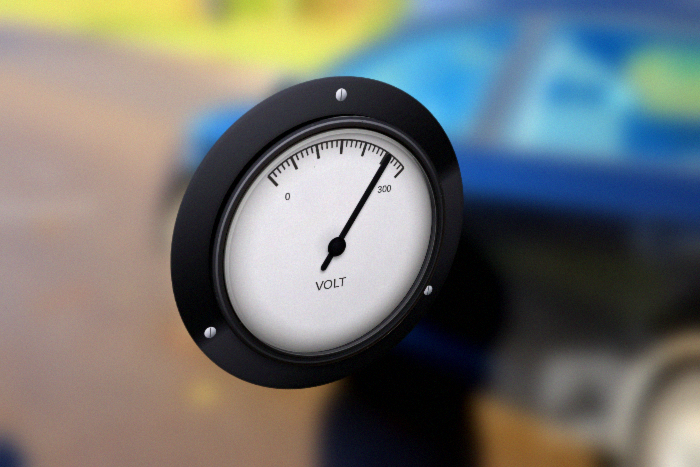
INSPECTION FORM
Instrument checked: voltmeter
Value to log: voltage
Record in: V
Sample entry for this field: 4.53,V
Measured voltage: 250,V
